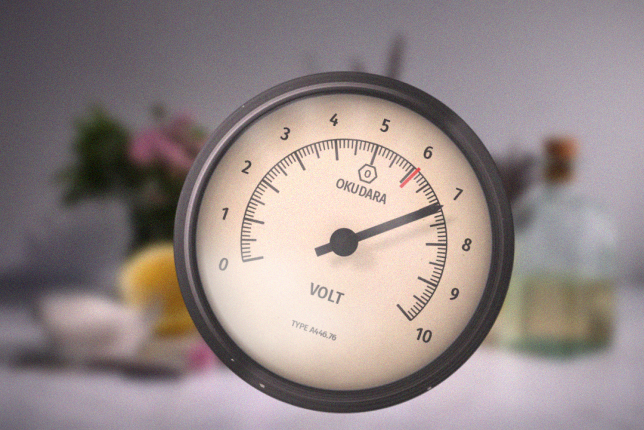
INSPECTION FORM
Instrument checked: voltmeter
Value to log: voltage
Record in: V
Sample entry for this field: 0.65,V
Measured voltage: 7.1,V
